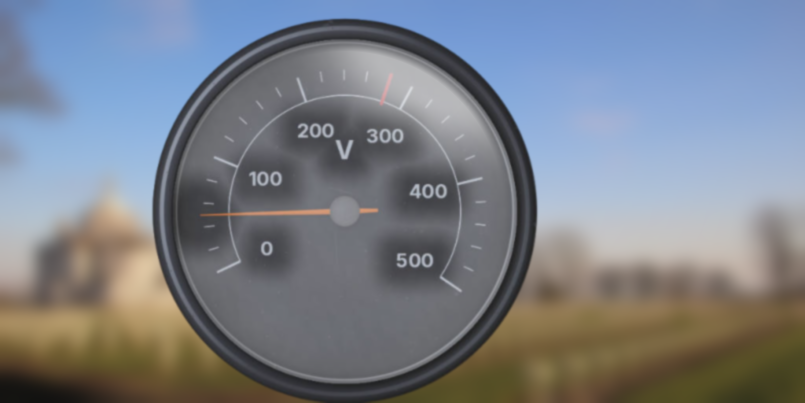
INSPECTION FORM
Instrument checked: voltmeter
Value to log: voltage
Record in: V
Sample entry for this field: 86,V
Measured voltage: 50,V
